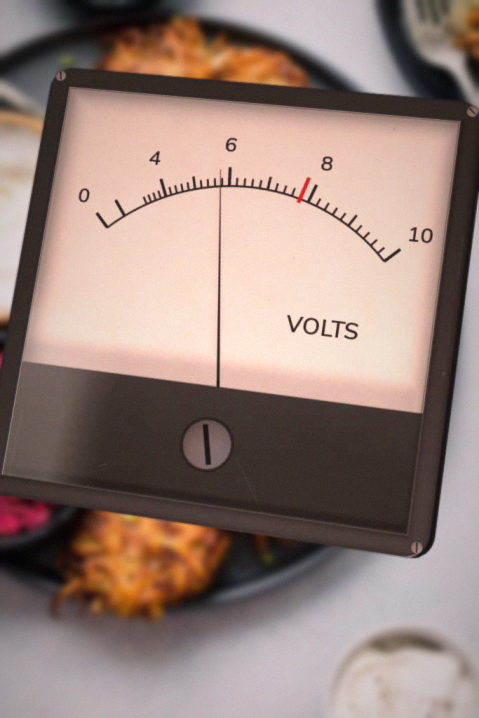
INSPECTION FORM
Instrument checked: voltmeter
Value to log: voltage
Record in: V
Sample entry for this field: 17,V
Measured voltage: 5.8,V
